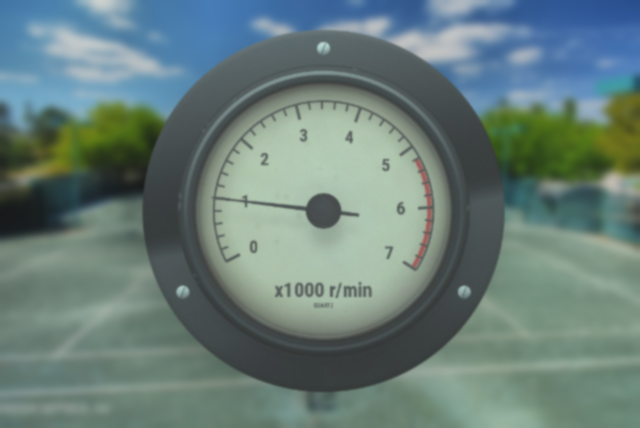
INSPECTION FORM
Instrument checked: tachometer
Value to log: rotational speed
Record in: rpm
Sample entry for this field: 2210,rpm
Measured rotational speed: 1000,rpm
